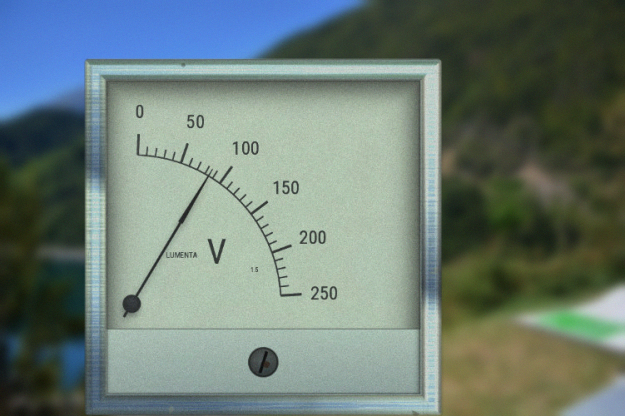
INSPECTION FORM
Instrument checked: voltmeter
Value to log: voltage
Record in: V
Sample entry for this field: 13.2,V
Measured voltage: 85,V
